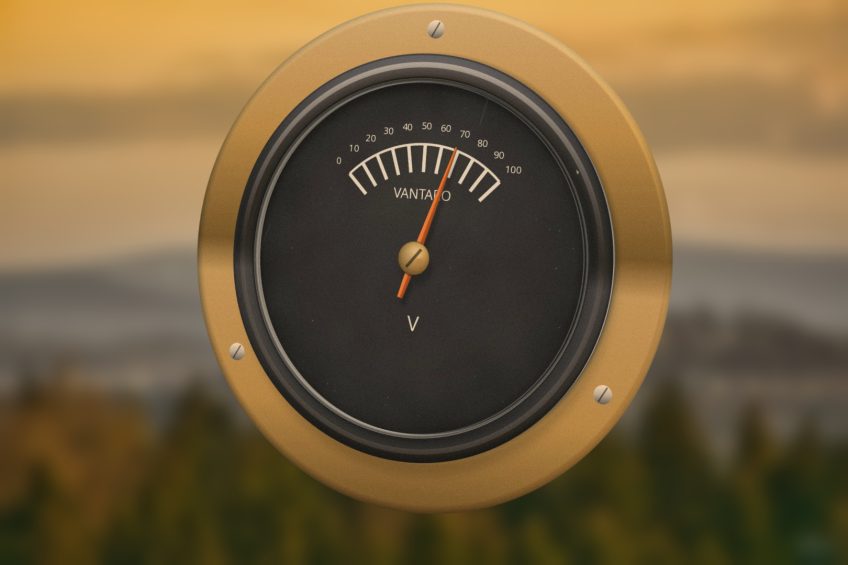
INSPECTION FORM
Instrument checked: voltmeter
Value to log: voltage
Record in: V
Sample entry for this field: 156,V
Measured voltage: 70,V
